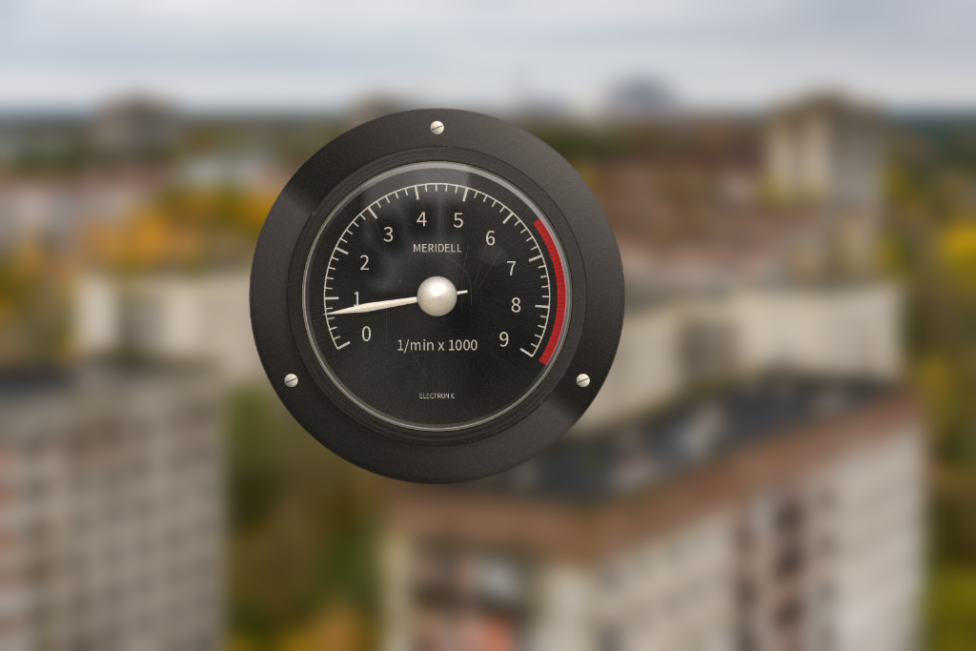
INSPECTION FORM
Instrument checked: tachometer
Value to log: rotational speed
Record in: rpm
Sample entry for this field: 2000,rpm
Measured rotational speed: 700,rpm
